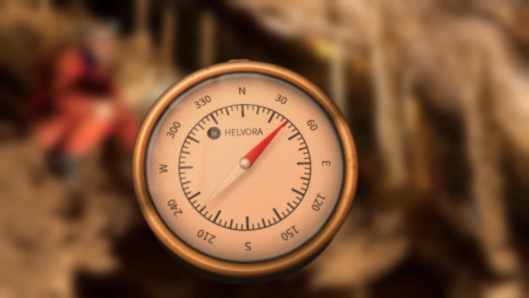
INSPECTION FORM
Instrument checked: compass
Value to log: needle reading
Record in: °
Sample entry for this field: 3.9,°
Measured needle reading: 45,°
